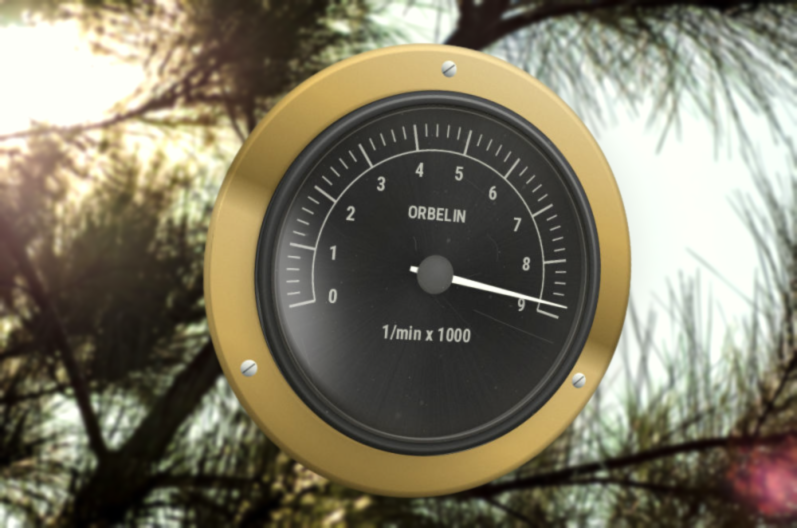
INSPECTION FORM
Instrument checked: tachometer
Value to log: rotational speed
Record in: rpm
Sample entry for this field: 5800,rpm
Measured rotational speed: 8800,rpm
